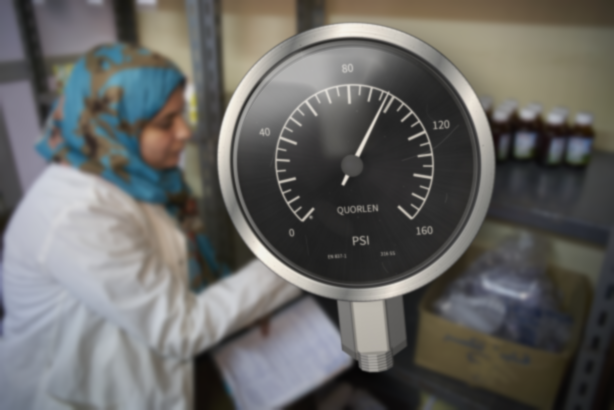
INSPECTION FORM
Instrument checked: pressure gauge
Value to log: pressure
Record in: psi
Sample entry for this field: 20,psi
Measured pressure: 97.5,psi
